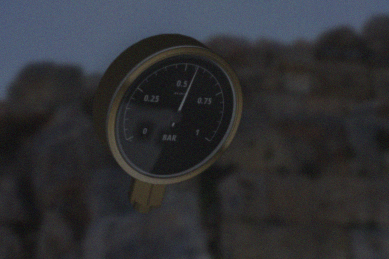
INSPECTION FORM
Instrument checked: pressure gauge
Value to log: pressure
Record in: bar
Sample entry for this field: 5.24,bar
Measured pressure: 0.55,bar
